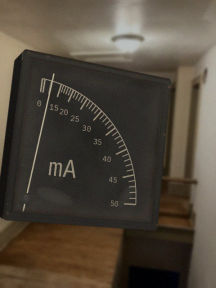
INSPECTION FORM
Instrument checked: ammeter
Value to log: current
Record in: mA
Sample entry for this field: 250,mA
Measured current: 10,mA
